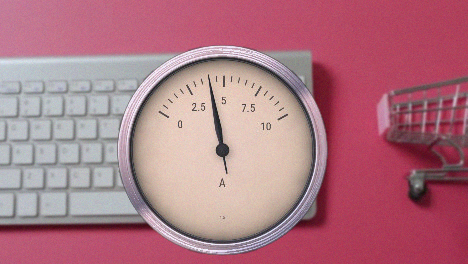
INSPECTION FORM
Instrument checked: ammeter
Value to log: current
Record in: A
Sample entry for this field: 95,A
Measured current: 4,A
